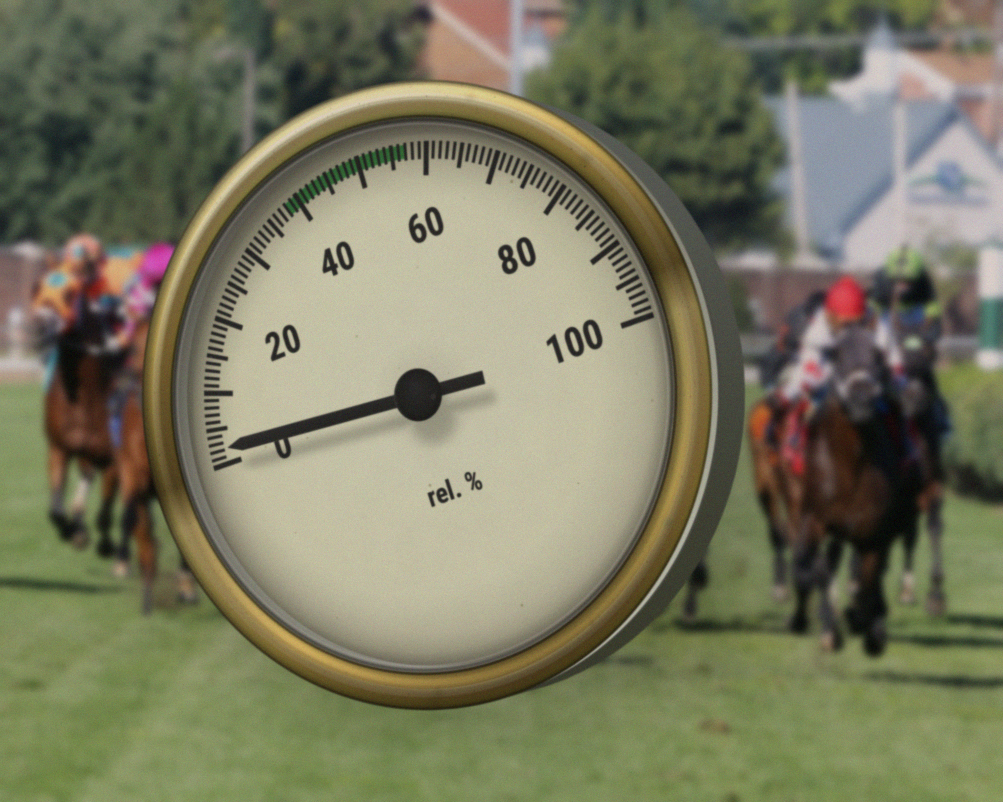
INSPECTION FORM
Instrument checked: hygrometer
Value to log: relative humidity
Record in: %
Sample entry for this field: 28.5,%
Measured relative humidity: 2,%
